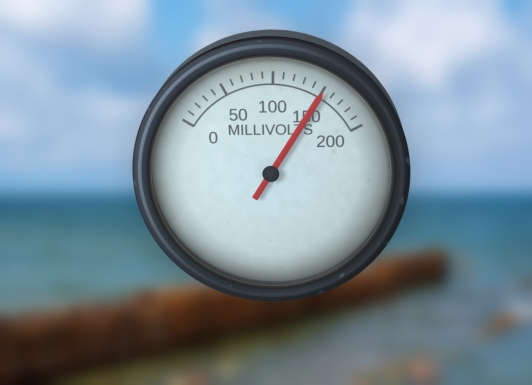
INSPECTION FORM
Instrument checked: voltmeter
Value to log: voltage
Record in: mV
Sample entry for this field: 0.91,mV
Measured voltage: 150,mV
